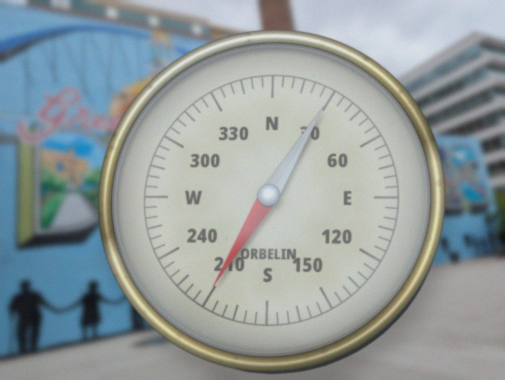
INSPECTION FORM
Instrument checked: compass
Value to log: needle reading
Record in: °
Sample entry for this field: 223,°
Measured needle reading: 210,°
